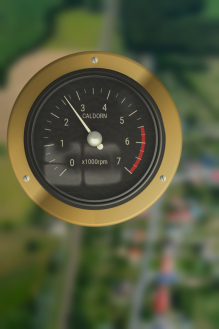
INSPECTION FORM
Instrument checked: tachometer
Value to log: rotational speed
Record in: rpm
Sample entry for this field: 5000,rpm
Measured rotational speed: 2625,rpm
